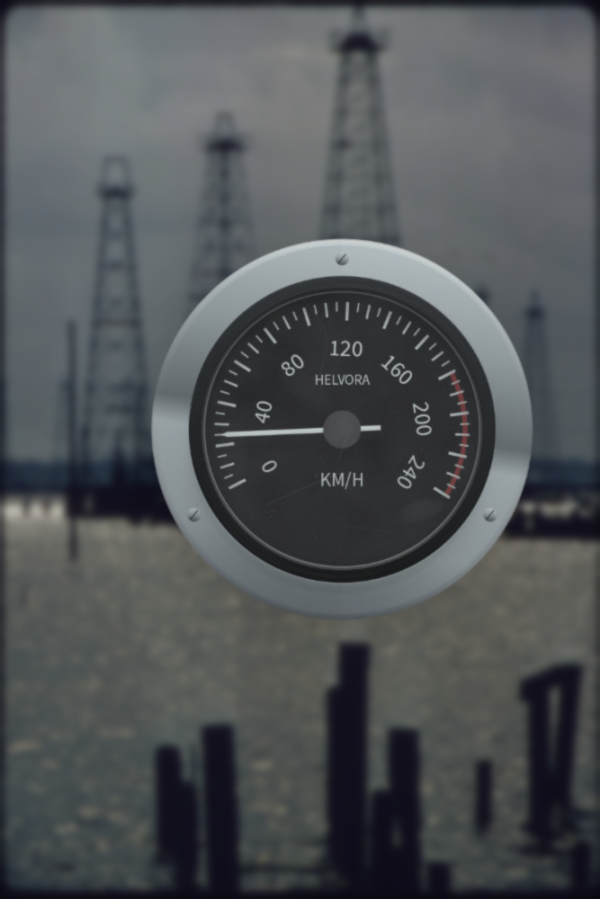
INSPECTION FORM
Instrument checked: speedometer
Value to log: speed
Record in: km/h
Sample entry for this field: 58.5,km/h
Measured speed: 25,km/h
